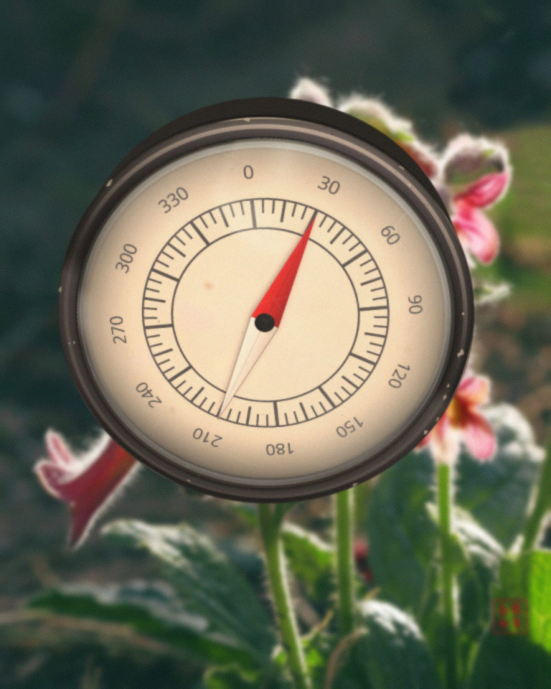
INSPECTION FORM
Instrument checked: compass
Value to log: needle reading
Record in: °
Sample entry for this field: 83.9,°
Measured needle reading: 30,°
